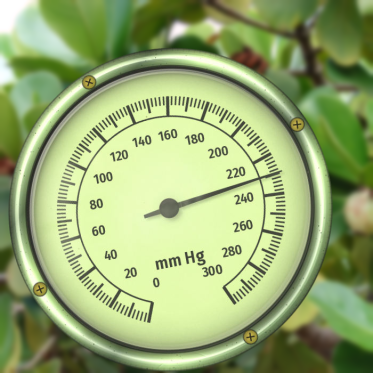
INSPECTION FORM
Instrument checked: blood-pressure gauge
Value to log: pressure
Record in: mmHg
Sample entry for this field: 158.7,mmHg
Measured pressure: 230,mmHg
